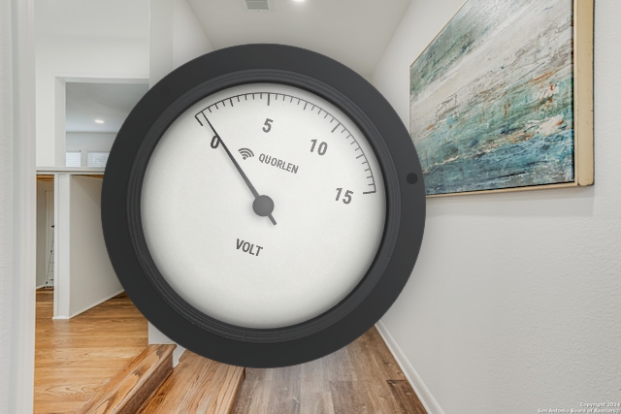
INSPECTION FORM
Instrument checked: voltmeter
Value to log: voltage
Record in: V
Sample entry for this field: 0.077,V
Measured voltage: 0.5,V
